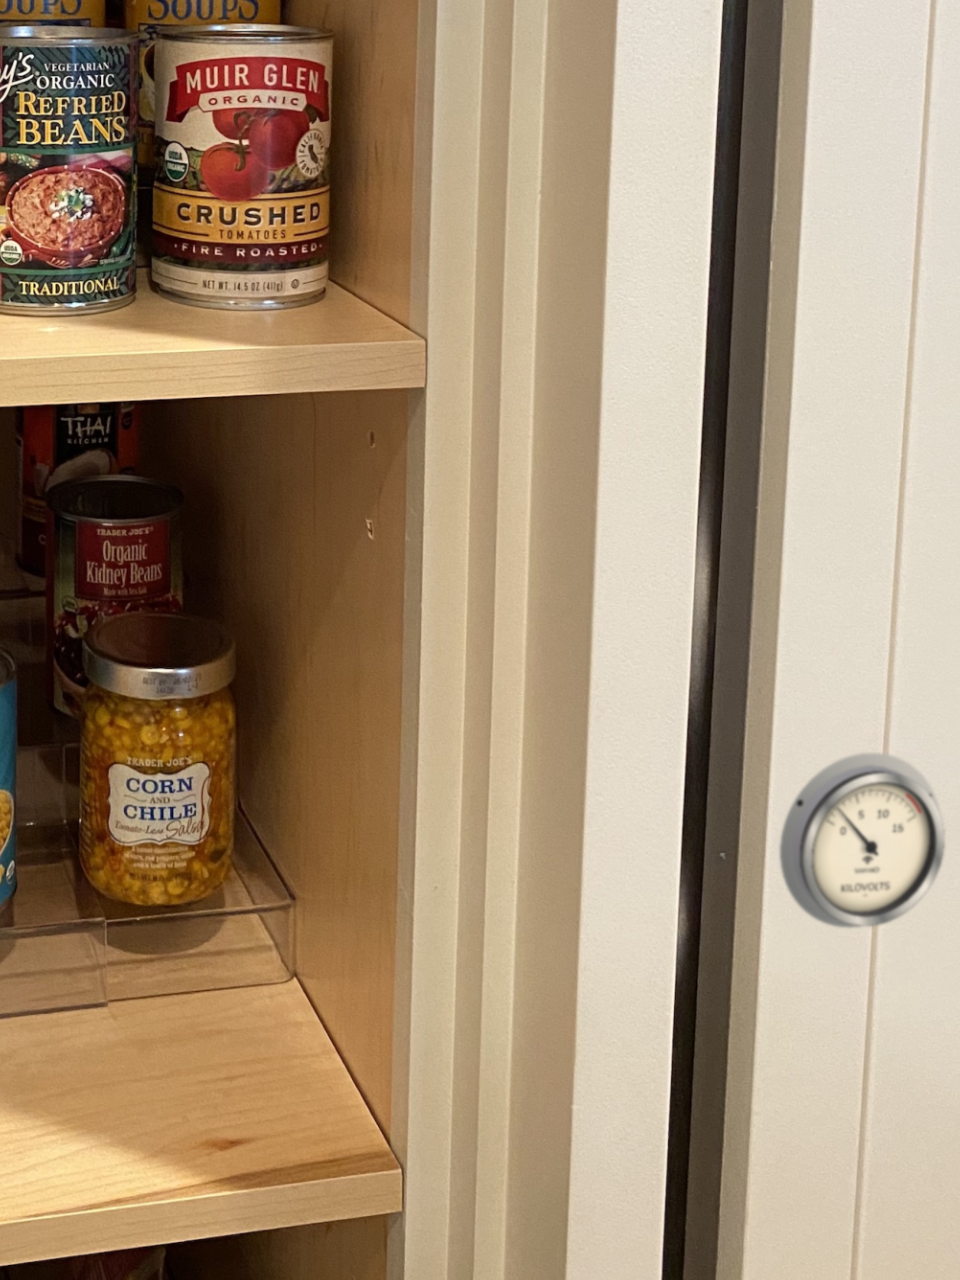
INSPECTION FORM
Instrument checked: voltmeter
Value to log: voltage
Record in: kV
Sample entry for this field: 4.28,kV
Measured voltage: 2,kV
